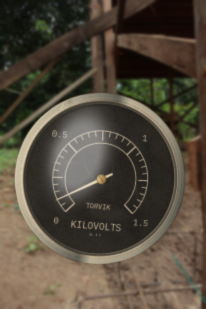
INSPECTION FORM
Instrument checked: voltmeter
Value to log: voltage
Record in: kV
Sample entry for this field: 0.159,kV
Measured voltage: 0.1,kV
